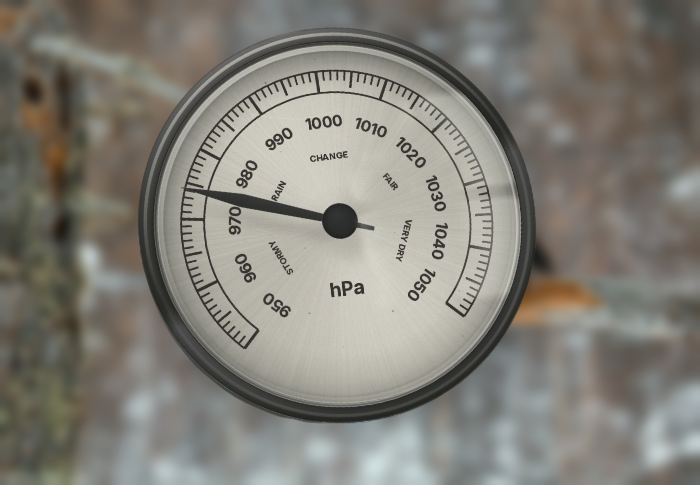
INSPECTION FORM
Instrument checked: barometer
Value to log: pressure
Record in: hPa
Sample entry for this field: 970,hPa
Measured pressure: 974,hPa
